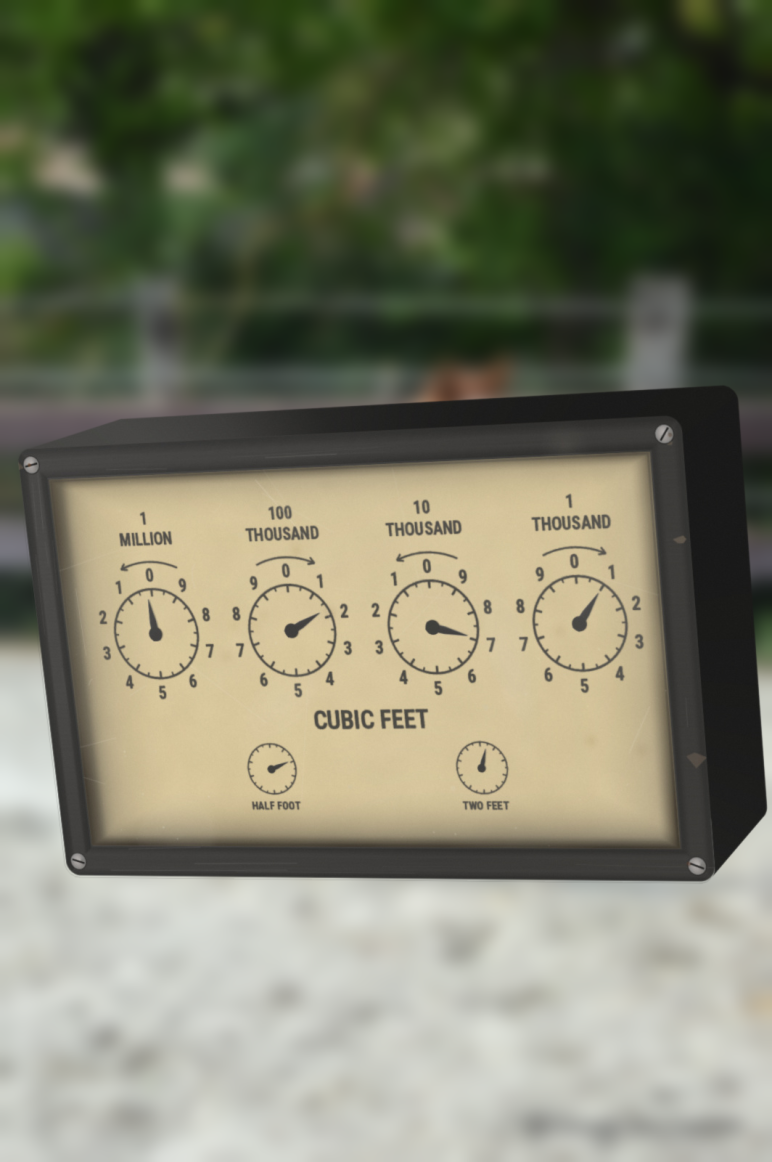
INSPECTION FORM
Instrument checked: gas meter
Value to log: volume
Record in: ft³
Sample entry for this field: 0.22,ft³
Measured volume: 17100,ft³
